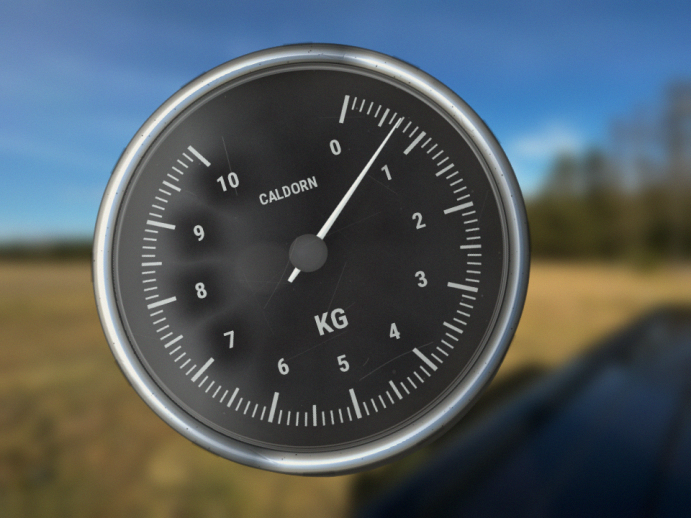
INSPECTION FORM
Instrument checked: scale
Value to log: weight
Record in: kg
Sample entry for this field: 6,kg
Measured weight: 0.7,kg
